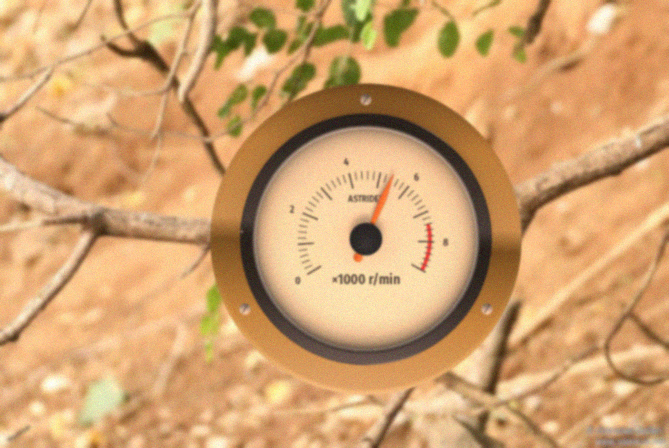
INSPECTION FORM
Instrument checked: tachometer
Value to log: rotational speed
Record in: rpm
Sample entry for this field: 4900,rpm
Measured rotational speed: 5400,rpm
